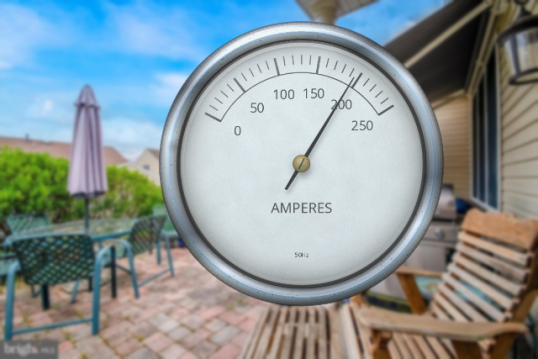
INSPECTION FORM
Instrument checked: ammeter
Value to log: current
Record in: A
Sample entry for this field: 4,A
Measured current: 195,A
